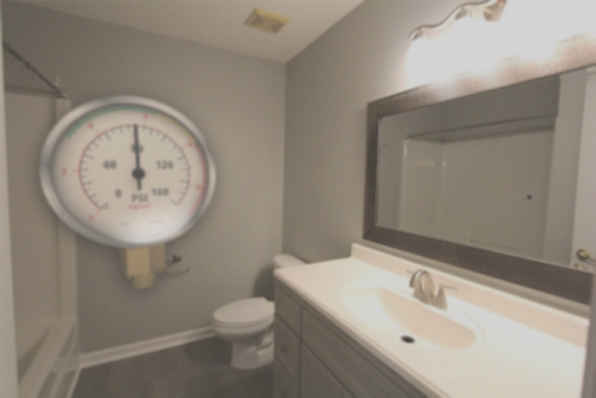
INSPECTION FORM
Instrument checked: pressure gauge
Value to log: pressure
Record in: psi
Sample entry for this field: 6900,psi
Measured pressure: 80,psi
